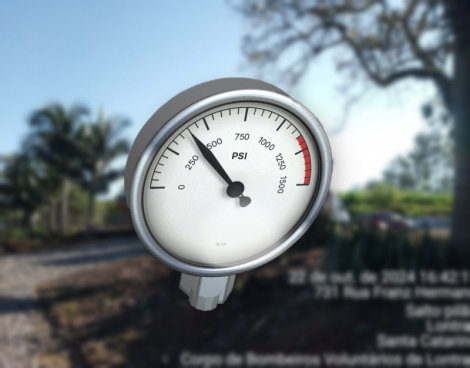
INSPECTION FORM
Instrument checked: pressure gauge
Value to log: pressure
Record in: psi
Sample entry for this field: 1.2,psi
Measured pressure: 400,psi
